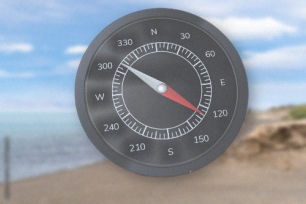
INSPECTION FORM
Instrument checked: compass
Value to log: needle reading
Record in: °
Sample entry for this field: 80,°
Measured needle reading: 130,°
